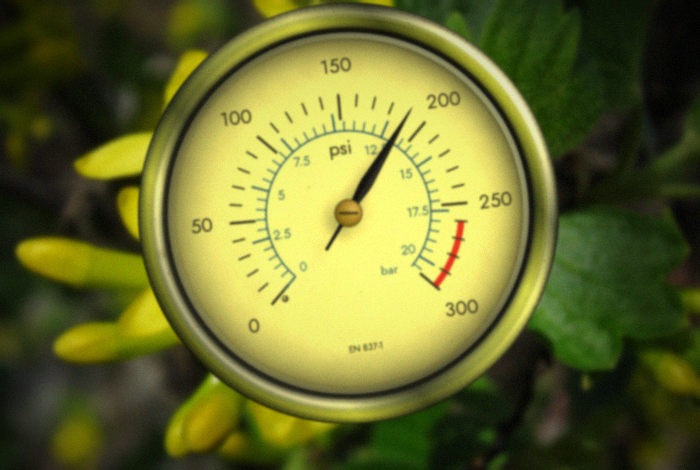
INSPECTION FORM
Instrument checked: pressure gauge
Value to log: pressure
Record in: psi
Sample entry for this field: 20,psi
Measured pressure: 190,psi
